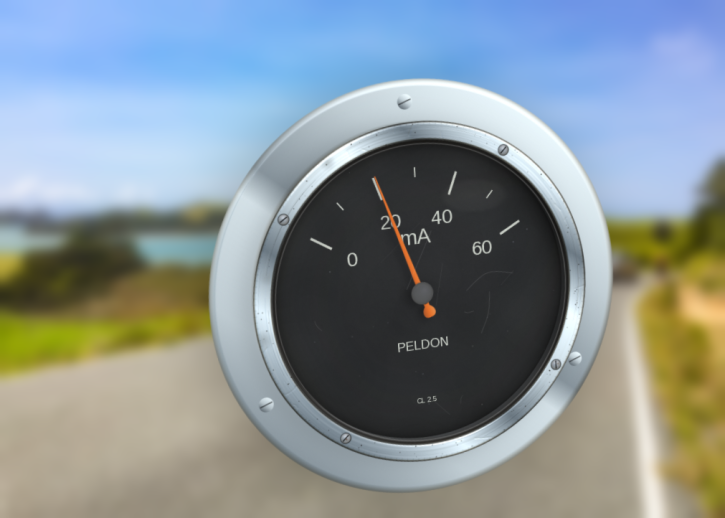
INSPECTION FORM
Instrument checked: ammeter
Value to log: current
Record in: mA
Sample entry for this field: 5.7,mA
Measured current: 20,mA
